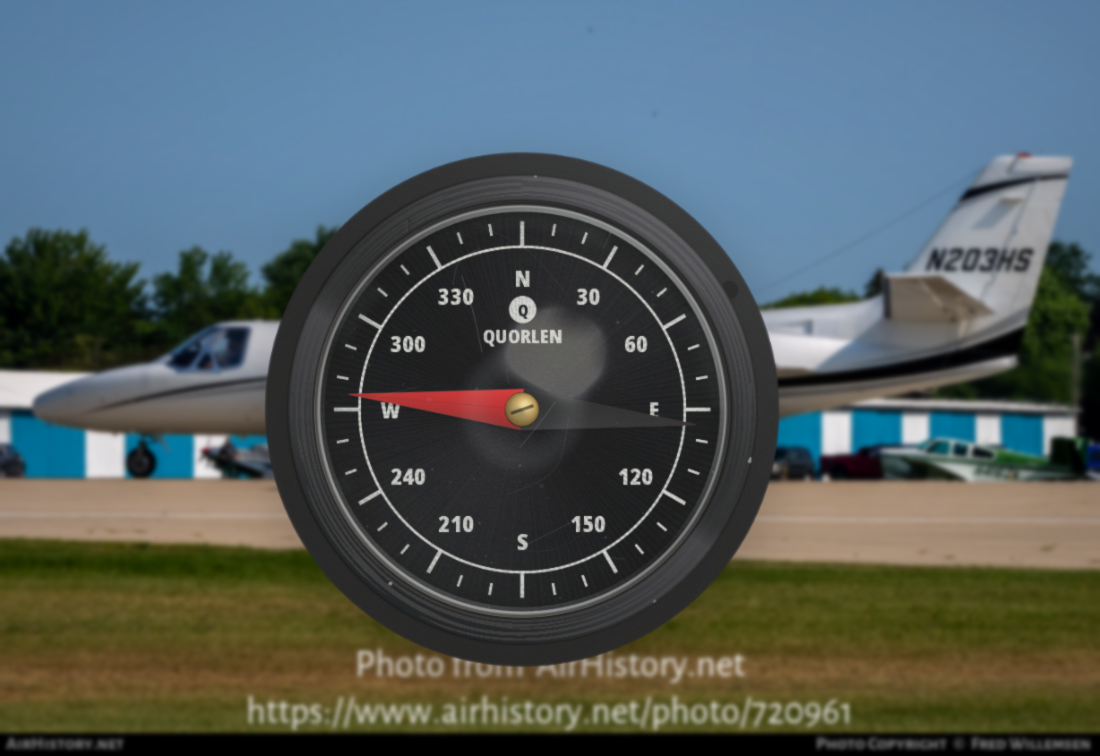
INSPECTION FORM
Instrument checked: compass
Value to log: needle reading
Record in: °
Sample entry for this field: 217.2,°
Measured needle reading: 275,°
